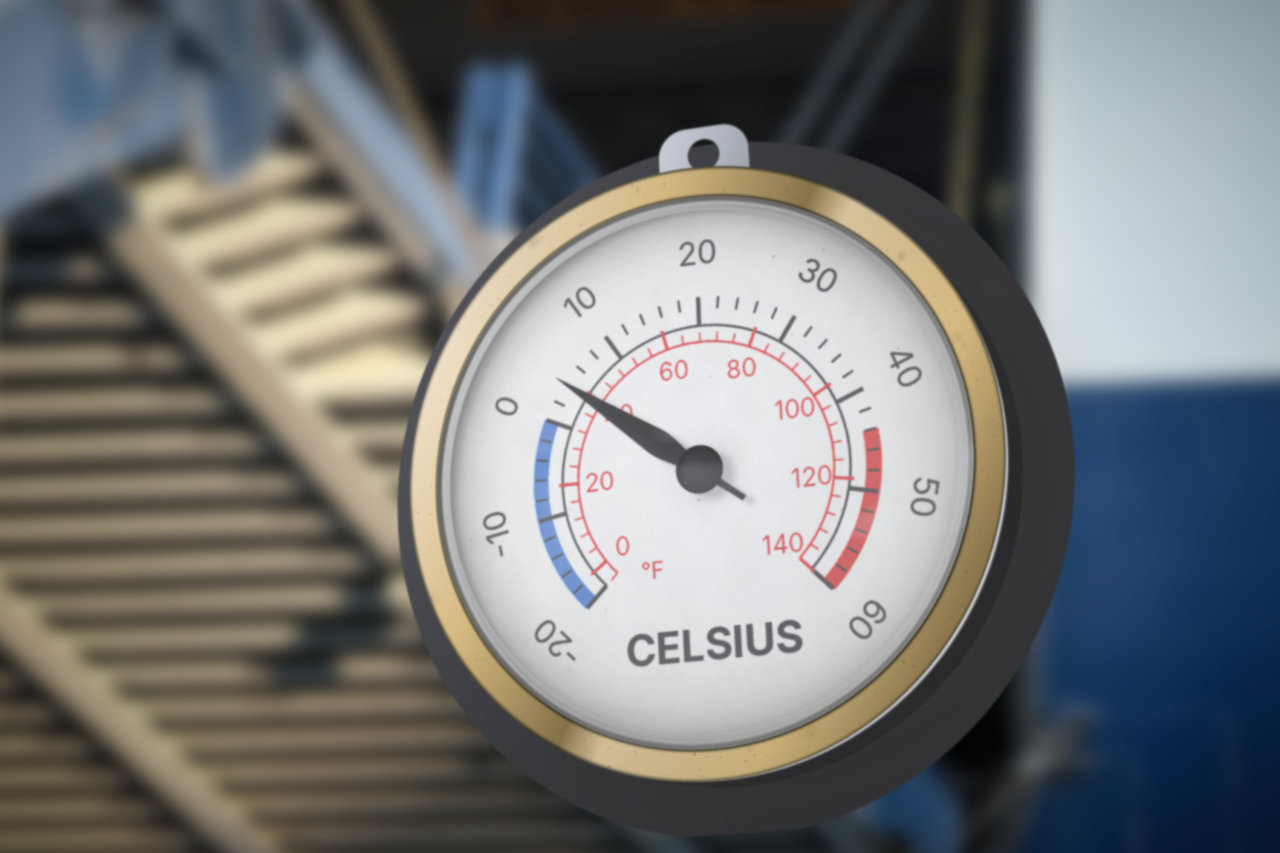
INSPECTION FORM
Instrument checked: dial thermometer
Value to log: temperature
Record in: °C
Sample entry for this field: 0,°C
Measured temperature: 4,°C
